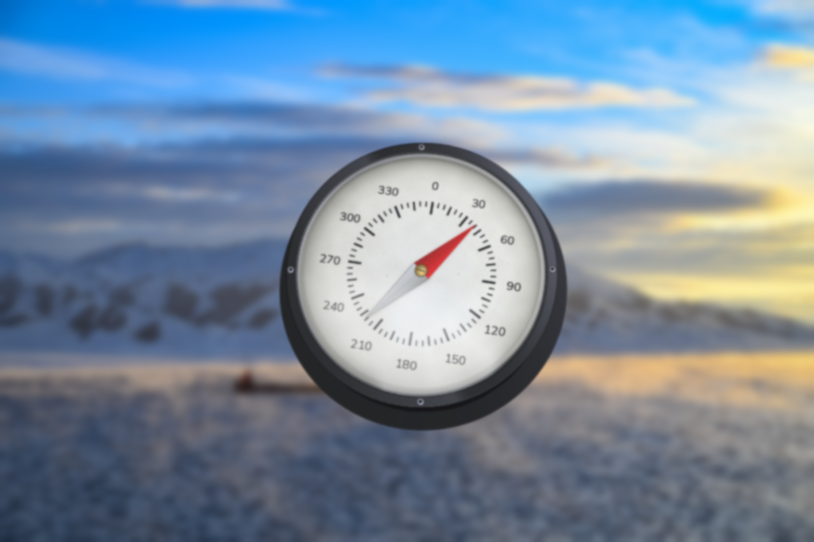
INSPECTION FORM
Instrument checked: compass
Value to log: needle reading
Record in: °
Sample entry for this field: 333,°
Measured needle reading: 40,°
